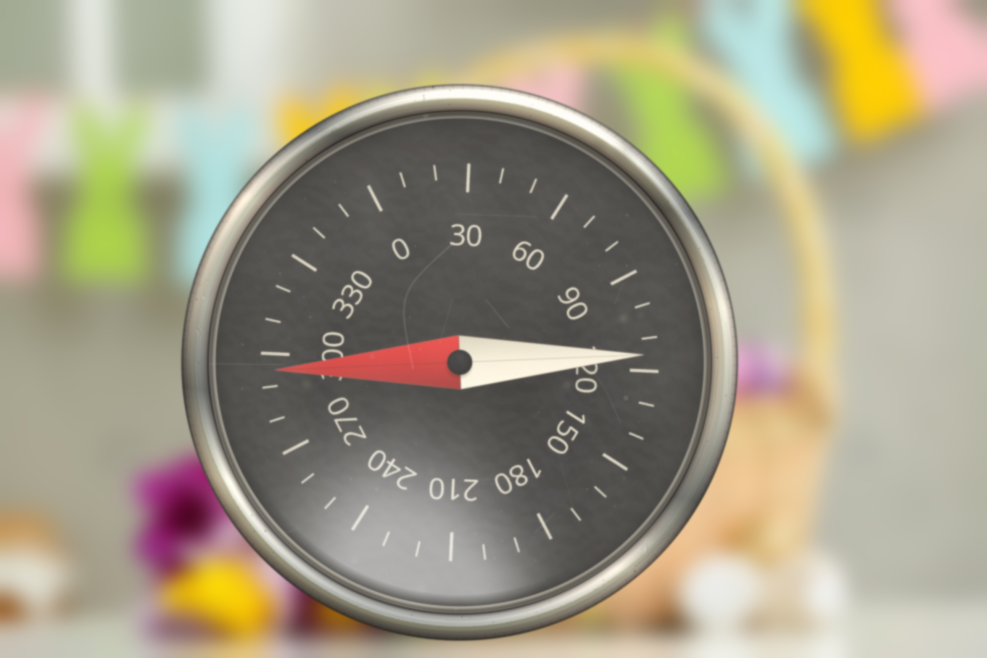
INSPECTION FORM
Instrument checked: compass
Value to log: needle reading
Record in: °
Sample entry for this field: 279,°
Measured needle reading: 295,°
